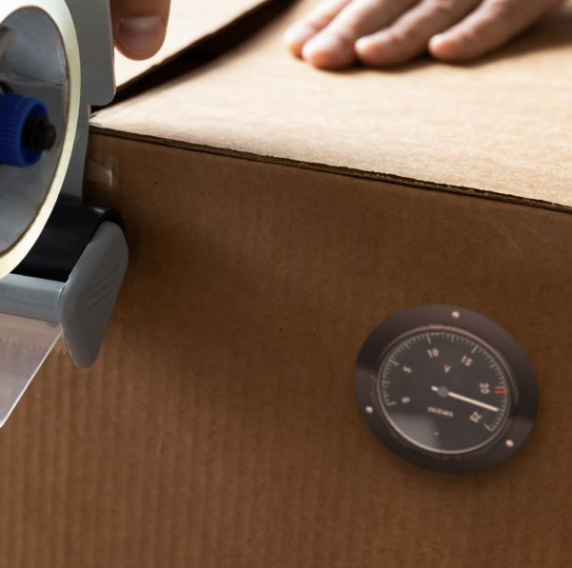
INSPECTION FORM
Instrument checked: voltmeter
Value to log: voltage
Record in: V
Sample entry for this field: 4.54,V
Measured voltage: 22.5,V
